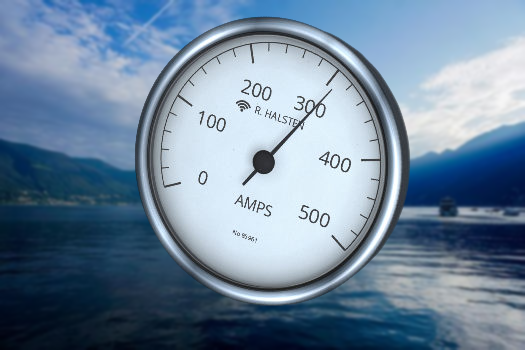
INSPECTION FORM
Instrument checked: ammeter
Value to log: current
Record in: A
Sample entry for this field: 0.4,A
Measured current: 310,A
